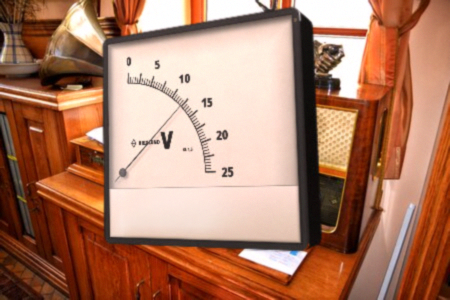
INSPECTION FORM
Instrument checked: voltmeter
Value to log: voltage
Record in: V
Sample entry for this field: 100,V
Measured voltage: 12.5,V
